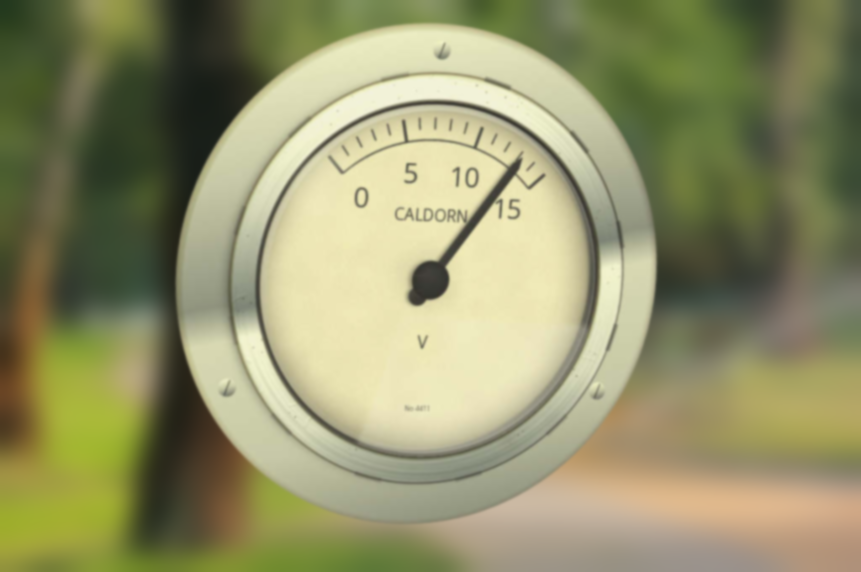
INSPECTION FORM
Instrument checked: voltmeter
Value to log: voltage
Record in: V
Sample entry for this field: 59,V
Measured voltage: 13,V
